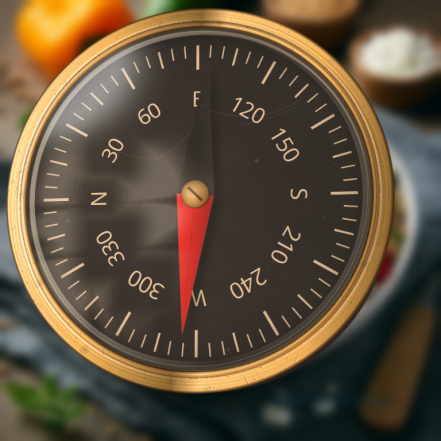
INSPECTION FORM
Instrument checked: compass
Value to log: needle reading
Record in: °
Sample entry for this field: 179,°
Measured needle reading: 275,°
